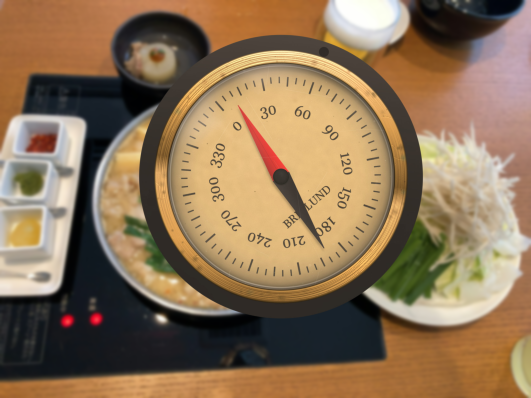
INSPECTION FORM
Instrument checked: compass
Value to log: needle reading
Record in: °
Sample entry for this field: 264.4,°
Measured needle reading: 10,°
